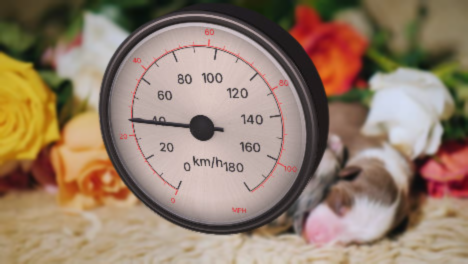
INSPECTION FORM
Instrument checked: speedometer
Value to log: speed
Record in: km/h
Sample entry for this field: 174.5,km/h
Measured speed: 40,km/h
